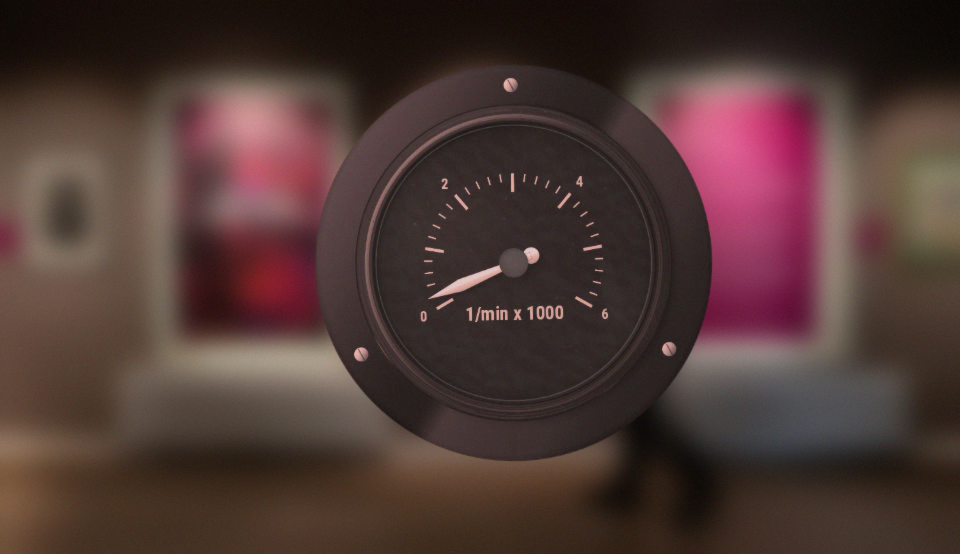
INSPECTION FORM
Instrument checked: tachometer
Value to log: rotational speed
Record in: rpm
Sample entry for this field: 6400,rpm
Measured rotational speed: 200,rpm
